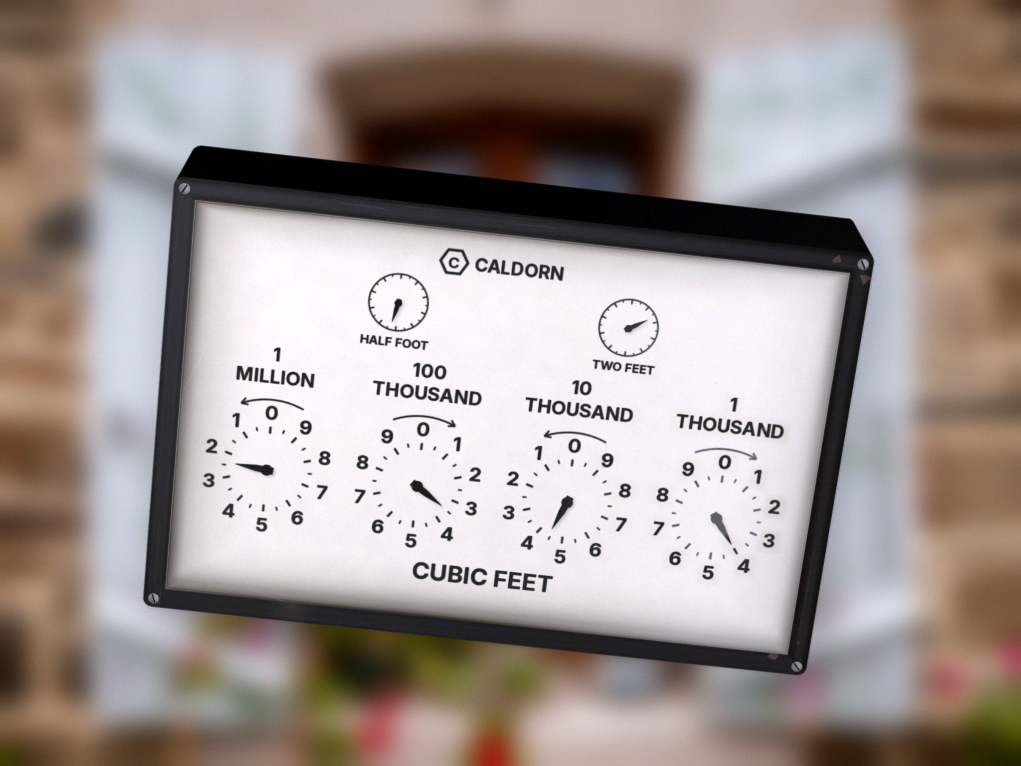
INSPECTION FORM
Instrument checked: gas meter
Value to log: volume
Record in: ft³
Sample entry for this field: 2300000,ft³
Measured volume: 234400,ft³
